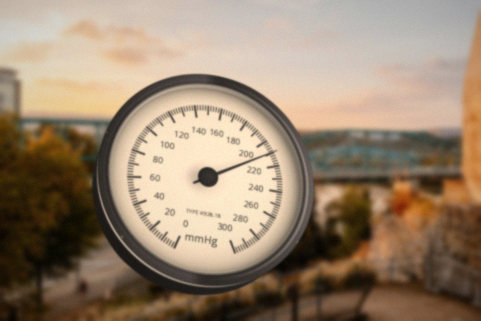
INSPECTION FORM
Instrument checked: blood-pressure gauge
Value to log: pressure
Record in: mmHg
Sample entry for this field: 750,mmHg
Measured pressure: 210,mmHg
